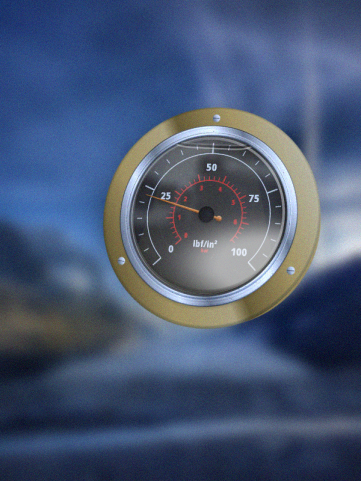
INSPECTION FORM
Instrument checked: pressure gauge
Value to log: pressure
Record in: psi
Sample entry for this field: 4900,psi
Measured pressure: 22.5,psi
